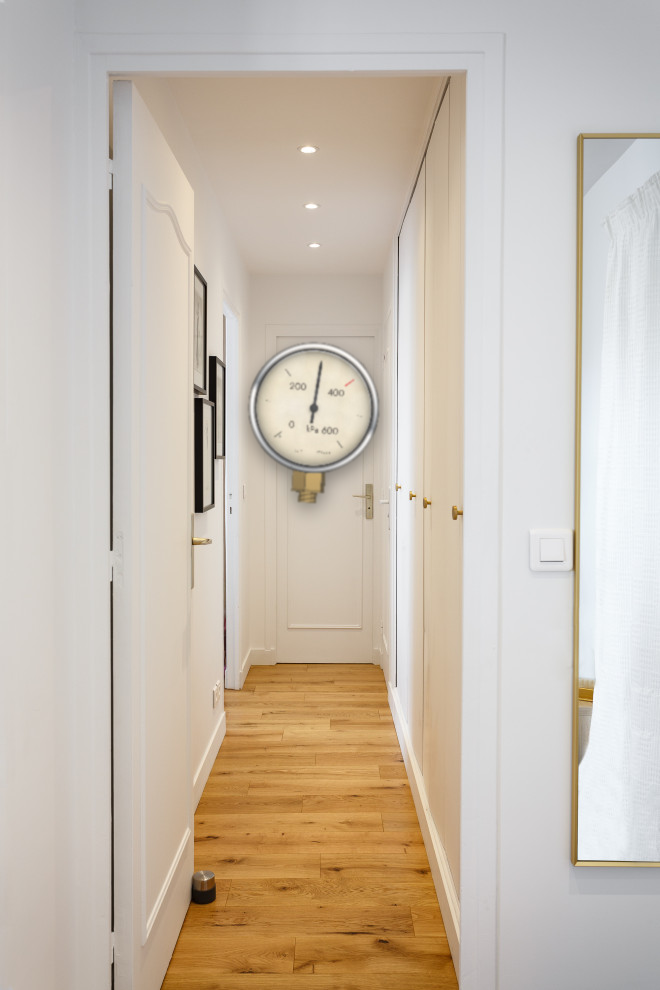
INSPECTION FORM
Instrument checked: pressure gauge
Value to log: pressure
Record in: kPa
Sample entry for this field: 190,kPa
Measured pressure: 300,kPa
